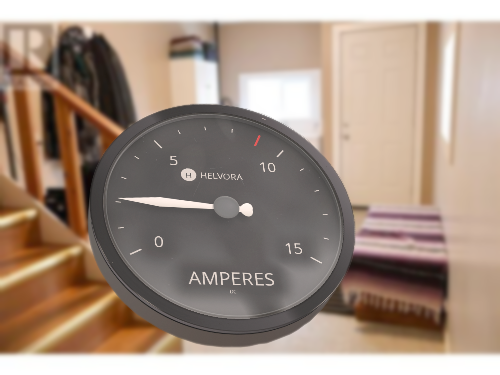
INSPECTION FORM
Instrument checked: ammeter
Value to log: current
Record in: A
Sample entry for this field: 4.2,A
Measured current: 2,A
